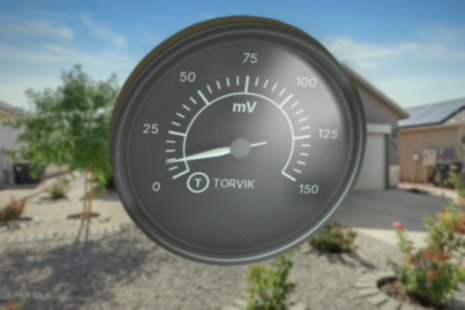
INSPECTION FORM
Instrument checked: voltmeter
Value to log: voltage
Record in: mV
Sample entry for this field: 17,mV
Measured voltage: 10,mV
